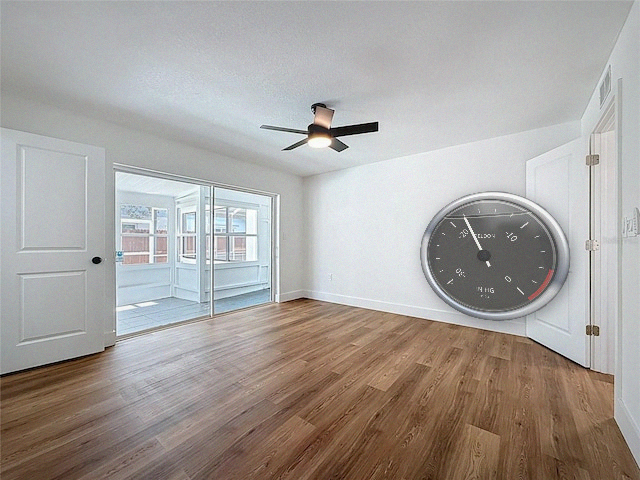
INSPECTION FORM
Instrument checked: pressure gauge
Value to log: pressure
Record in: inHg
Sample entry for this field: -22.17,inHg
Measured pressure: -18,inHg
